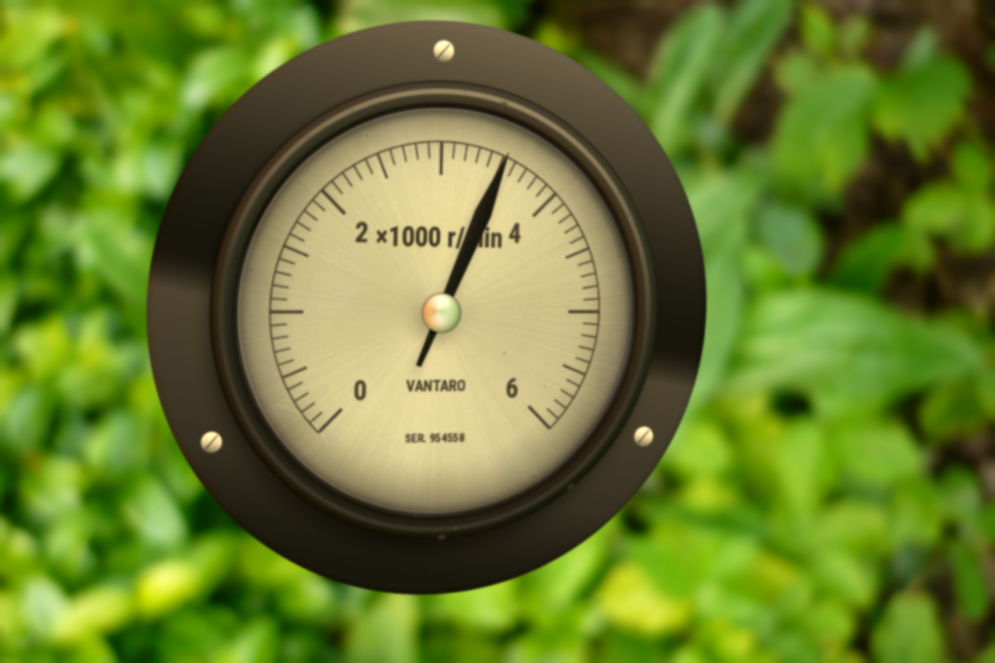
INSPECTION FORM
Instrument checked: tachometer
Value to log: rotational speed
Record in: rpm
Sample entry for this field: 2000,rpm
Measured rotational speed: 3500,rpm
